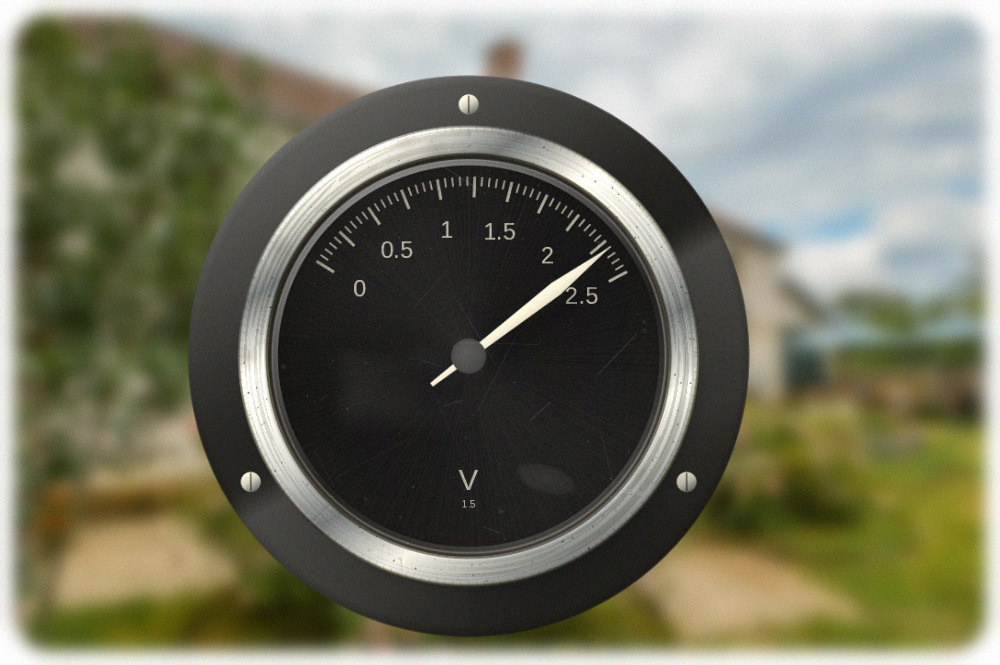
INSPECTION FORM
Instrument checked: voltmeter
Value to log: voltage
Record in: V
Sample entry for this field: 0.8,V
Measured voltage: 2.3,V
